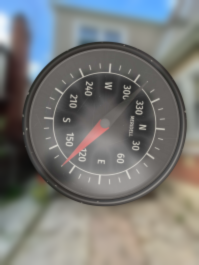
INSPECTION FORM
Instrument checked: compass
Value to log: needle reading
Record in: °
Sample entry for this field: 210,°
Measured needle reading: 130,°
